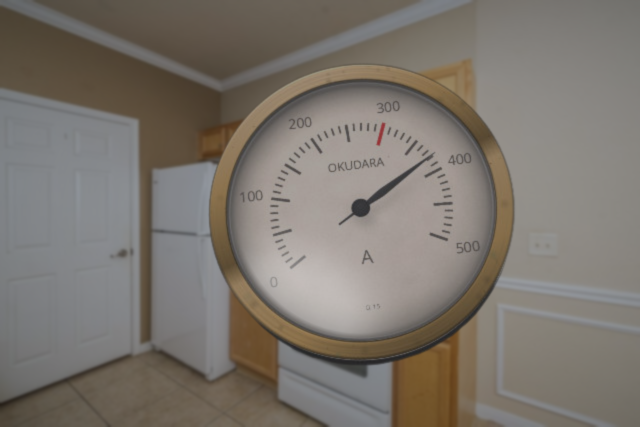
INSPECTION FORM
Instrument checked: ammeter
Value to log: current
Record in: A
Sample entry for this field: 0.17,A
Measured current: 380,A
